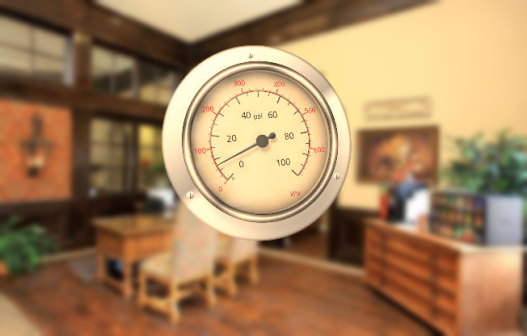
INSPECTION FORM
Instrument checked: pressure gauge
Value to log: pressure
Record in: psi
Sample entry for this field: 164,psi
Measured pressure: 7.5,psi
